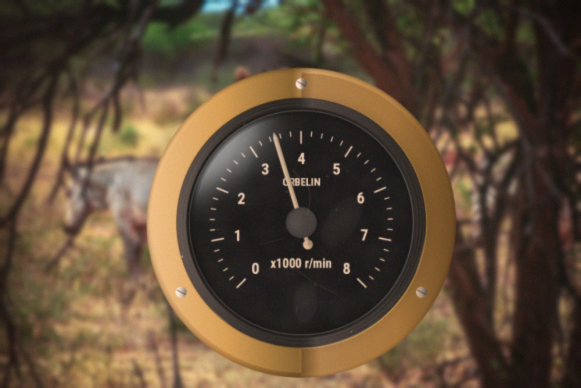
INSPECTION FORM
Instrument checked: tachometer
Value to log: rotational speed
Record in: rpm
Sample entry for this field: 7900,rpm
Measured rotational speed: 3500,rpm
